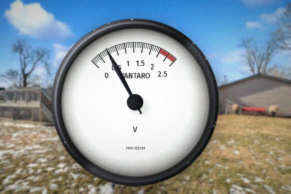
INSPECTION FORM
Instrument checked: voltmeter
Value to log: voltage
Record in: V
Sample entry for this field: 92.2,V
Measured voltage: 0.5,V
